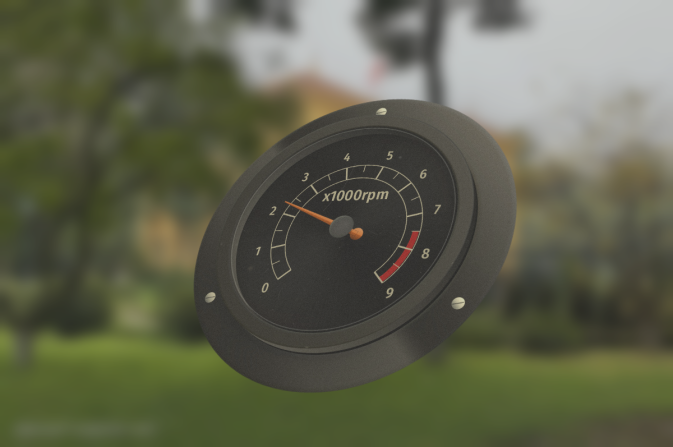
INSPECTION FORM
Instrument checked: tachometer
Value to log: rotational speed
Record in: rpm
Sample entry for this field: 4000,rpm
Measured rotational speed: 2250,rpm
